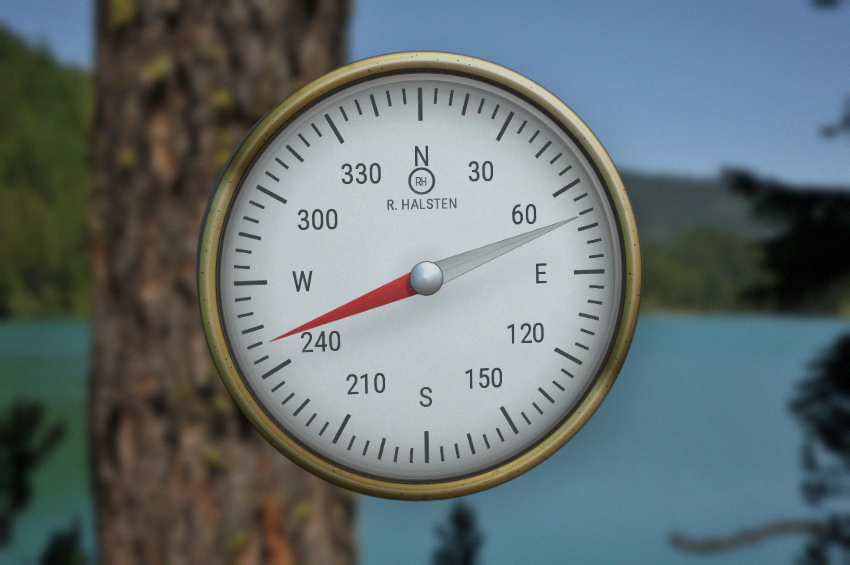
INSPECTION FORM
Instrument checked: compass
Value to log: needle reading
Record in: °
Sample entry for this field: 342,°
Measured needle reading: 250,°
